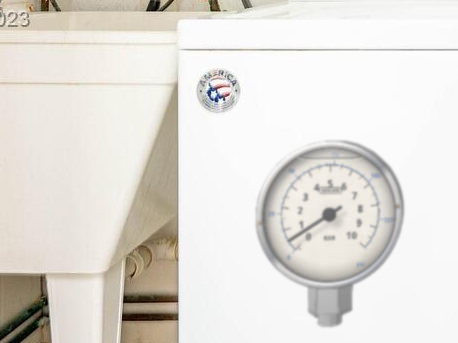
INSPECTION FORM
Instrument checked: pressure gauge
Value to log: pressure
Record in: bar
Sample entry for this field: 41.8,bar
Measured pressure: 0.5,bar
